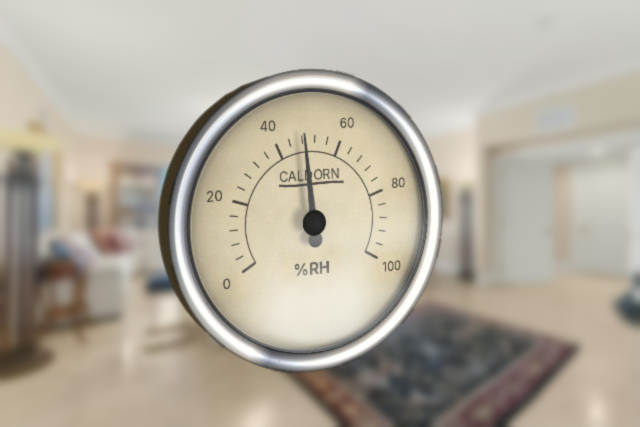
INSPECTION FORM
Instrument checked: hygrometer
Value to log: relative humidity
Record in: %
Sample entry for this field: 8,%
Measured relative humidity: 48,%
